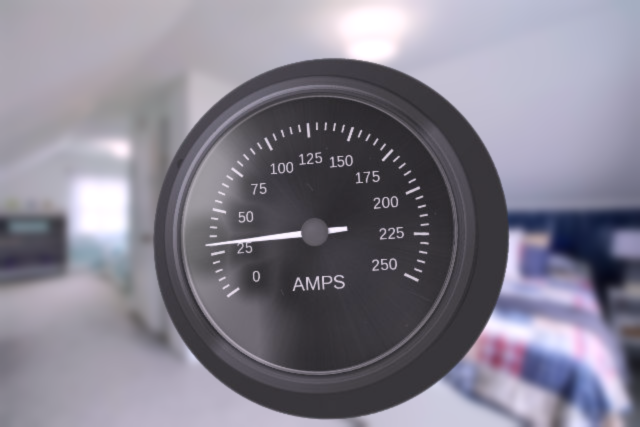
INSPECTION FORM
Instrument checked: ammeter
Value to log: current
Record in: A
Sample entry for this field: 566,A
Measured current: 30,A
